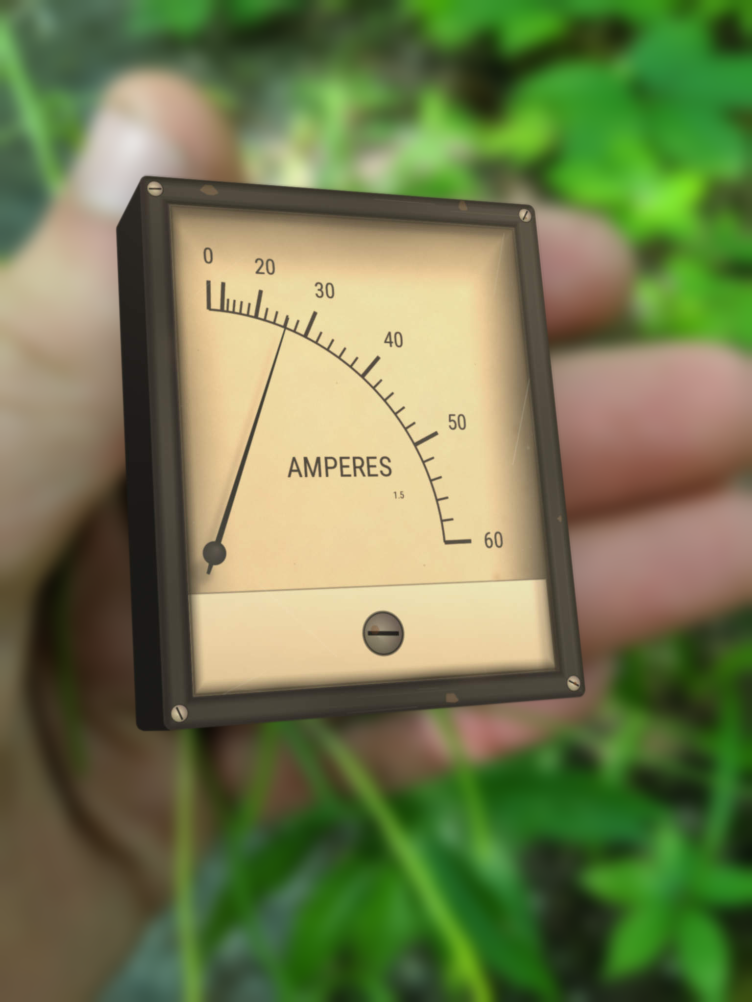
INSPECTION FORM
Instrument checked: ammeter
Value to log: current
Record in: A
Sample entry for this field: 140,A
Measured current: 26,A
